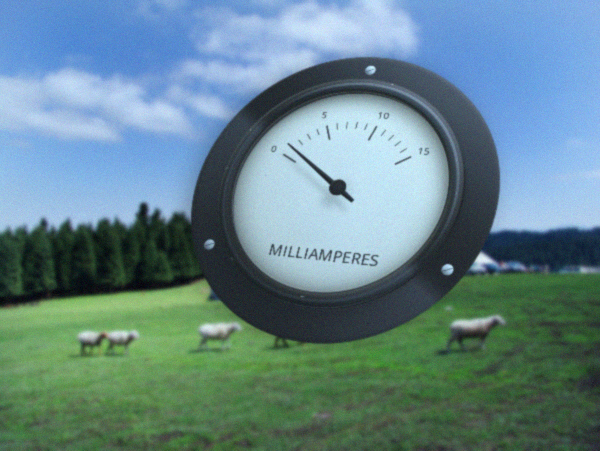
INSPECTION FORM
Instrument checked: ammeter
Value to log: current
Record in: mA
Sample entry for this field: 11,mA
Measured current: 1,mA
